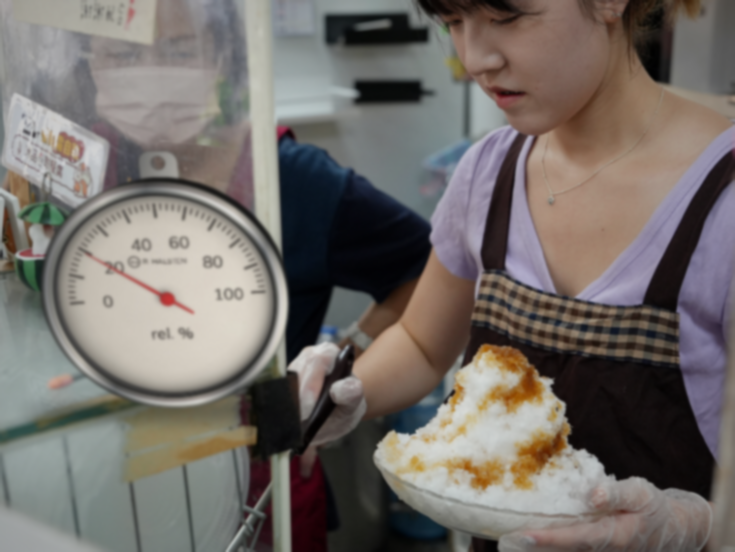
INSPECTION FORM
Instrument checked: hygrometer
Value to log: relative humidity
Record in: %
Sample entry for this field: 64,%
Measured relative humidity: 20,%
